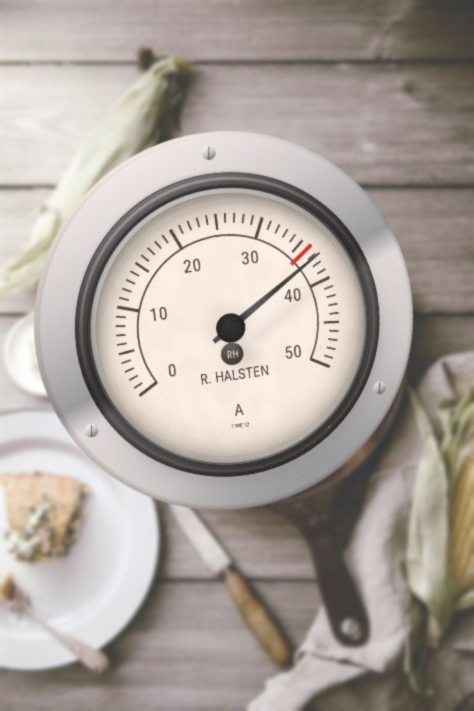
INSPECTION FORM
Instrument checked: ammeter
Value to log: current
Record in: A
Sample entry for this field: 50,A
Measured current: 37,A
